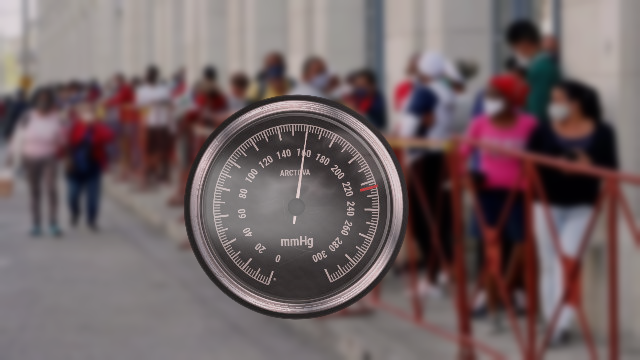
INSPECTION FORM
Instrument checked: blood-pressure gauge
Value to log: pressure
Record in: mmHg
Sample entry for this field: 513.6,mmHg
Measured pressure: 160,mmHg
